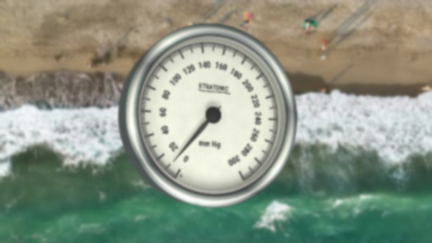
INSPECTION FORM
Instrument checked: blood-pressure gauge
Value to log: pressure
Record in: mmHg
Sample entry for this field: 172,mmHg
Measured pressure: 10,mmHg
